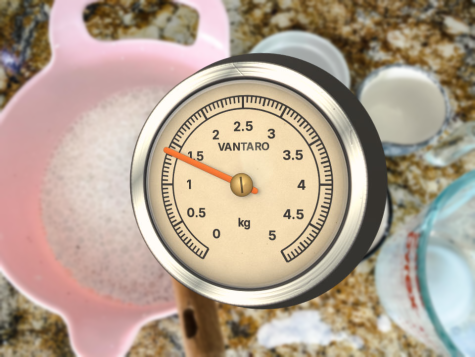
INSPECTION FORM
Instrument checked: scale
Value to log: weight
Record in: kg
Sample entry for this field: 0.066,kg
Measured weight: 1.4,kg
